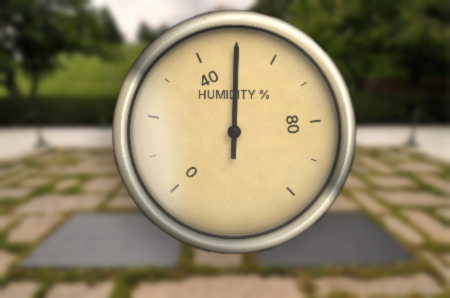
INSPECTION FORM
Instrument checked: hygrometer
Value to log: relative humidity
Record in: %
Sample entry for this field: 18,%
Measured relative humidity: 50,%
